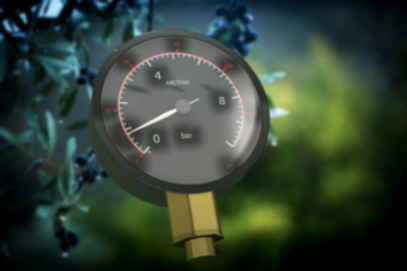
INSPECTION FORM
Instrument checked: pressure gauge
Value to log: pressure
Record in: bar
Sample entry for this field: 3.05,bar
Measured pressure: 0.8,bar
